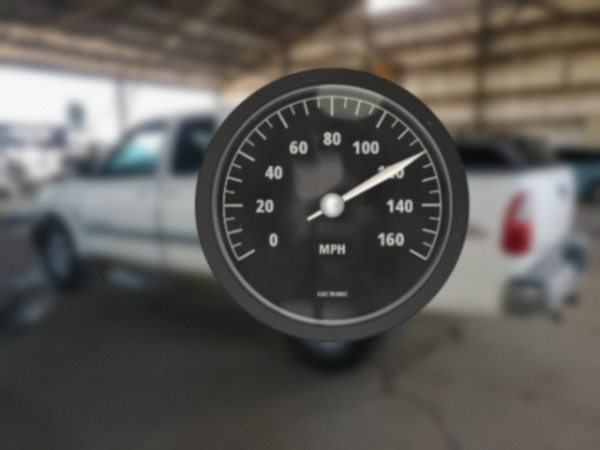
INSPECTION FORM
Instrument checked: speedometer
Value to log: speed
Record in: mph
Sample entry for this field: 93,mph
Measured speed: 120,mph
